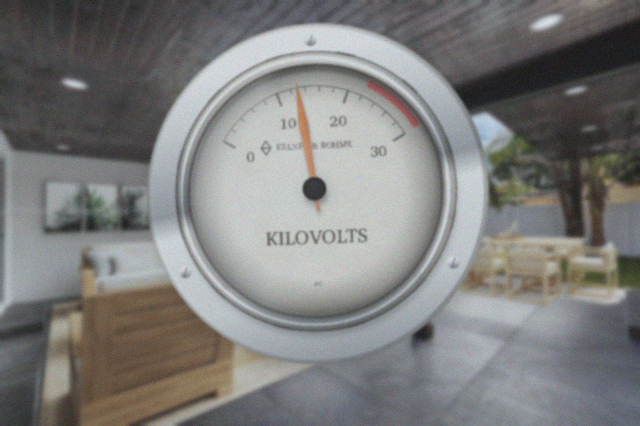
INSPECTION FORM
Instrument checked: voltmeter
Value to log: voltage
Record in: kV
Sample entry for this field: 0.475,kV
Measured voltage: 13,kV
